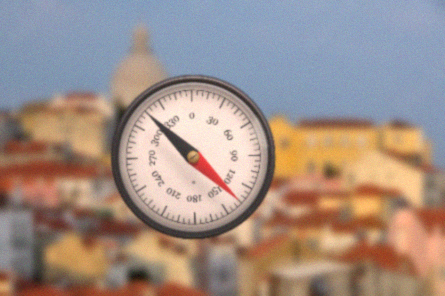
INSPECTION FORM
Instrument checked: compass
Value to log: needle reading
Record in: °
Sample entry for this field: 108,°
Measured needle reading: 135,°
